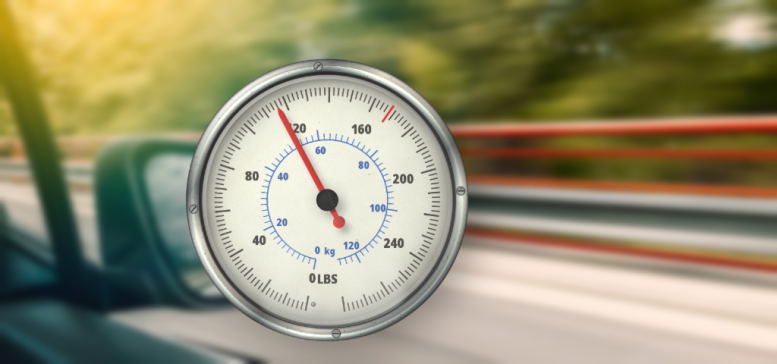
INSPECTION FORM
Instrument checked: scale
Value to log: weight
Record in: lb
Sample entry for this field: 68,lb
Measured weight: 116,lb
